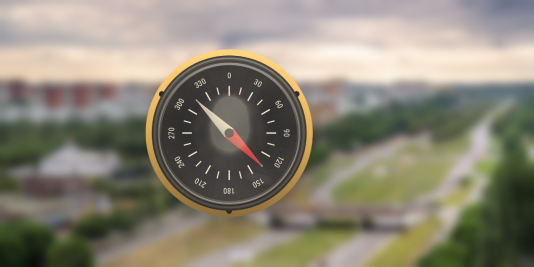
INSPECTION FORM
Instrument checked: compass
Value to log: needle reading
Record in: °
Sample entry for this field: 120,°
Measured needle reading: 135,°
